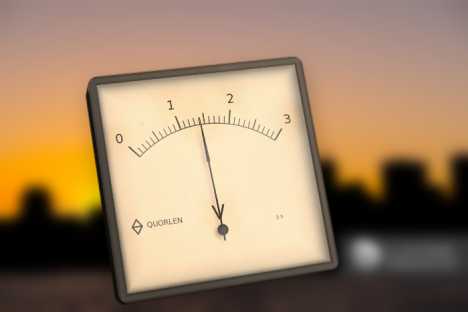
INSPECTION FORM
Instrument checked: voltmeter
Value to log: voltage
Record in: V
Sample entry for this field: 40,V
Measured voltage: 1.4,V
